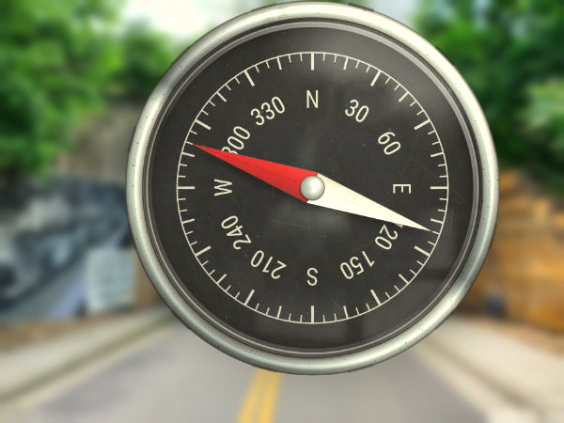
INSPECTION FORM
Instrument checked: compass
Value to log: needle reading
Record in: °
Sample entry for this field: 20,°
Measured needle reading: 290,°
